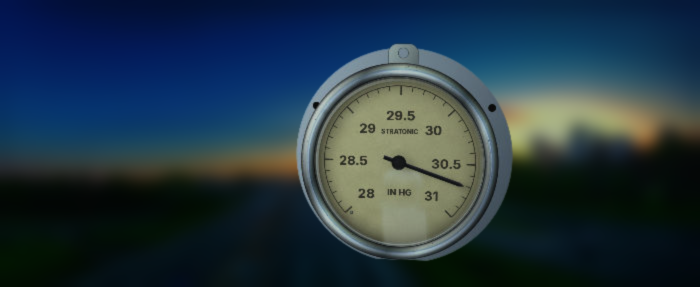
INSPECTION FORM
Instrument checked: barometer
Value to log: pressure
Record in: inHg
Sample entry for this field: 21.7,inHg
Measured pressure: 30.7,inHg
